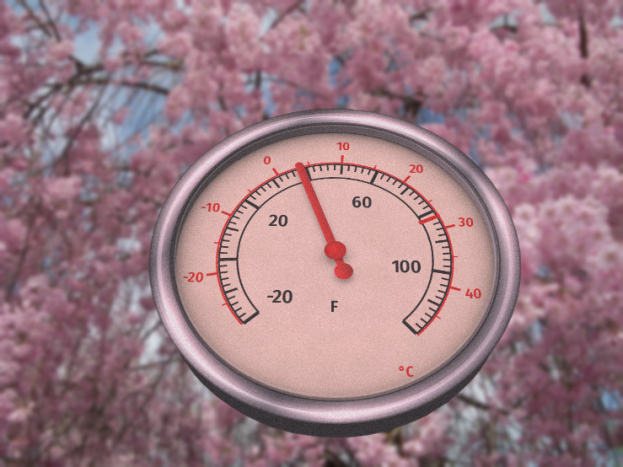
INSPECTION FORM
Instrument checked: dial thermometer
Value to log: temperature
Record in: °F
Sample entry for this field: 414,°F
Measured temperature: 38,°F
